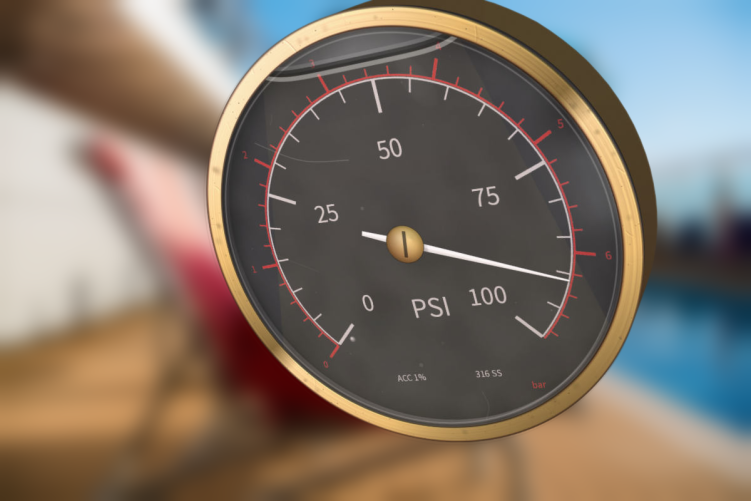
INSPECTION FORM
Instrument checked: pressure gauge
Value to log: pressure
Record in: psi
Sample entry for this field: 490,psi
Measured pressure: 90,psi
